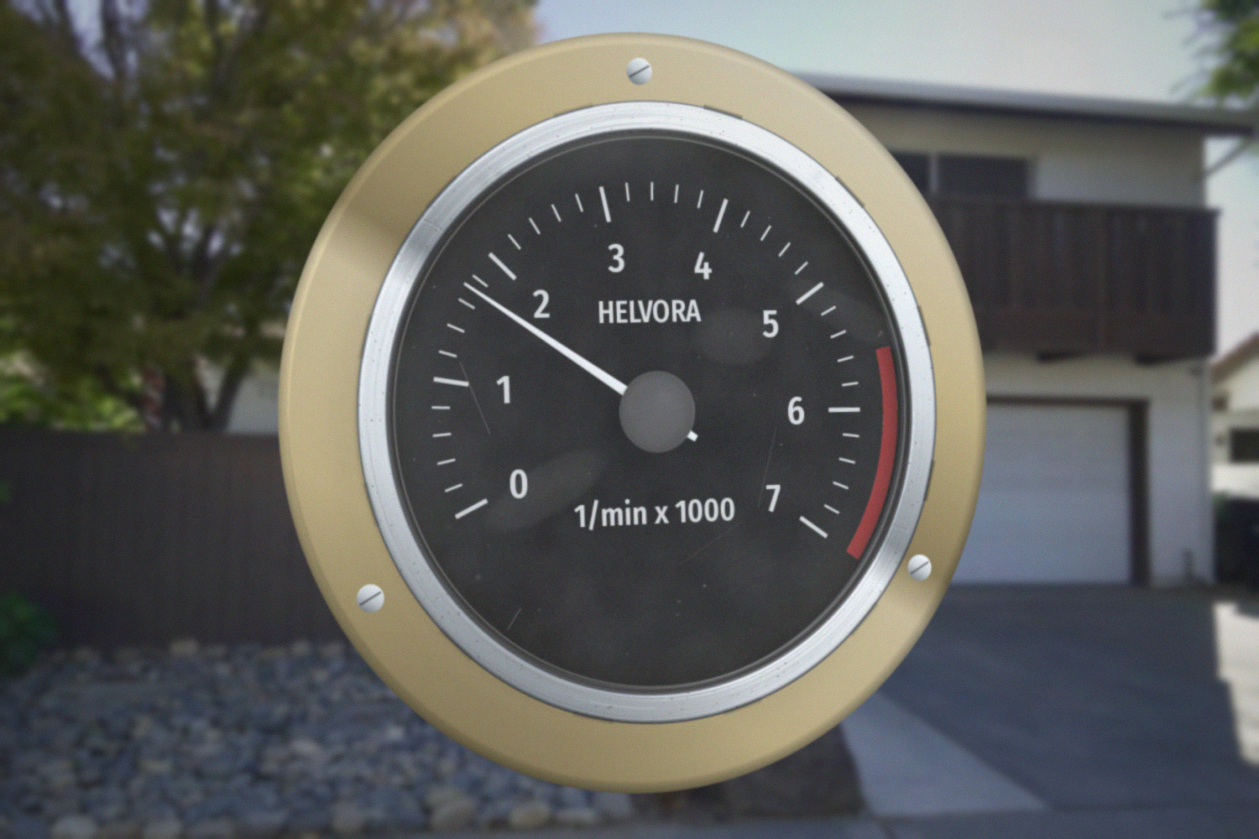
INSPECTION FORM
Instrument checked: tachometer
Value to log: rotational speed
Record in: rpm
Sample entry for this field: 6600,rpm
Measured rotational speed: 1700,rpm
